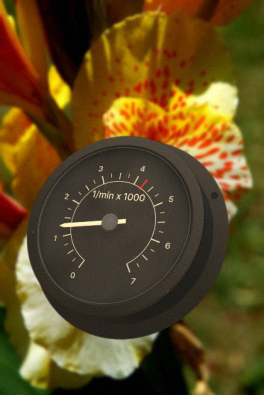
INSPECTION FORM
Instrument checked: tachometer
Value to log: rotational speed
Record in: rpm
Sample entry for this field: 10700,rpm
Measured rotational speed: 1250,rpm
